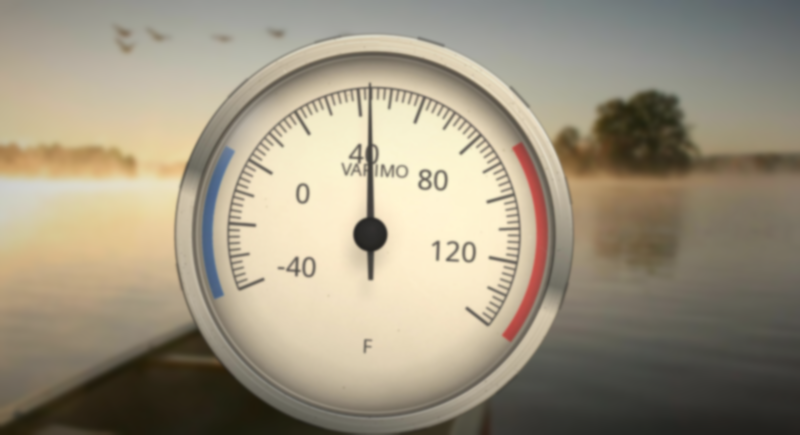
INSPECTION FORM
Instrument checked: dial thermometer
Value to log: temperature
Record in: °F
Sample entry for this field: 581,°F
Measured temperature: 44,°F
